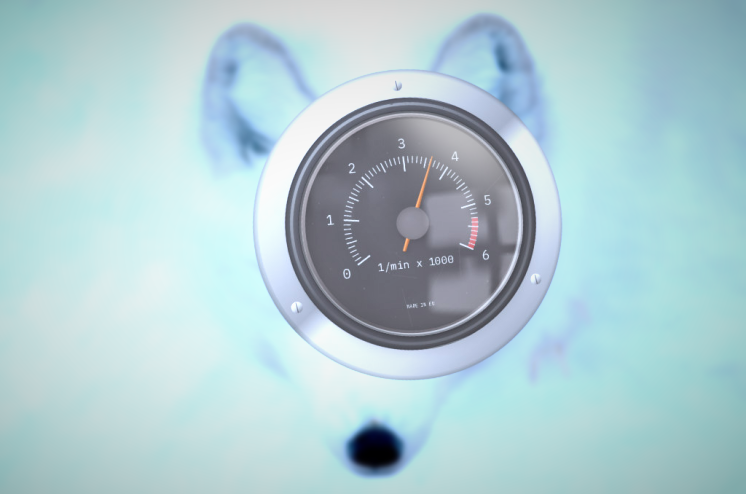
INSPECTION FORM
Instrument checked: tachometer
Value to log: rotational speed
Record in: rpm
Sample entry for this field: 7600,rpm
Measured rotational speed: 3600,rpm
